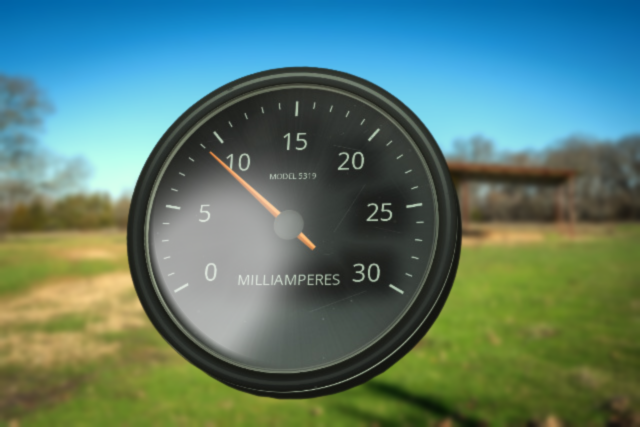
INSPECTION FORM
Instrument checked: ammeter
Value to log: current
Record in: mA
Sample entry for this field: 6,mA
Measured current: 9,mA
